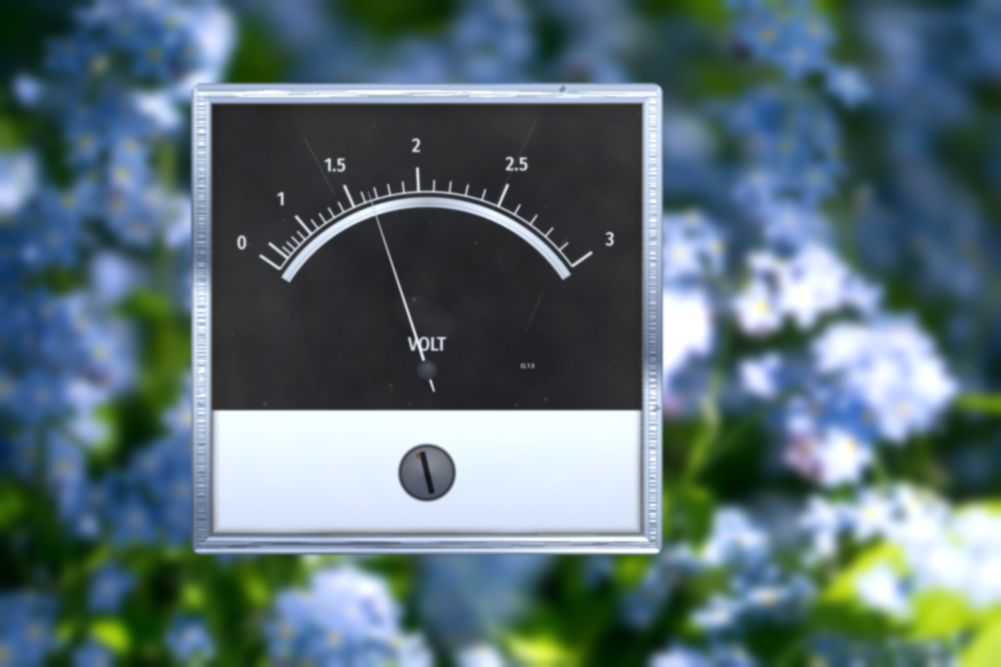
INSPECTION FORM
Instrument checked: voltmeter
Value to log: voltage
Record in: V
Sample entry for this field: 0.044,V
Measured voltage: 1.65,V
